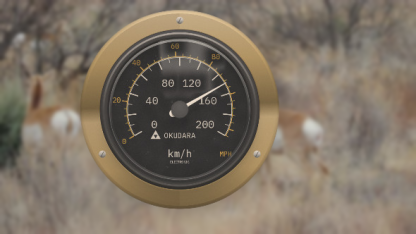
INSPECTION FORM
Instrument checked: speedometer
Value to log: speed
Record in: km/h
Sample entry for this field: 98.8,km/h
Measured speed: 150,km/h
